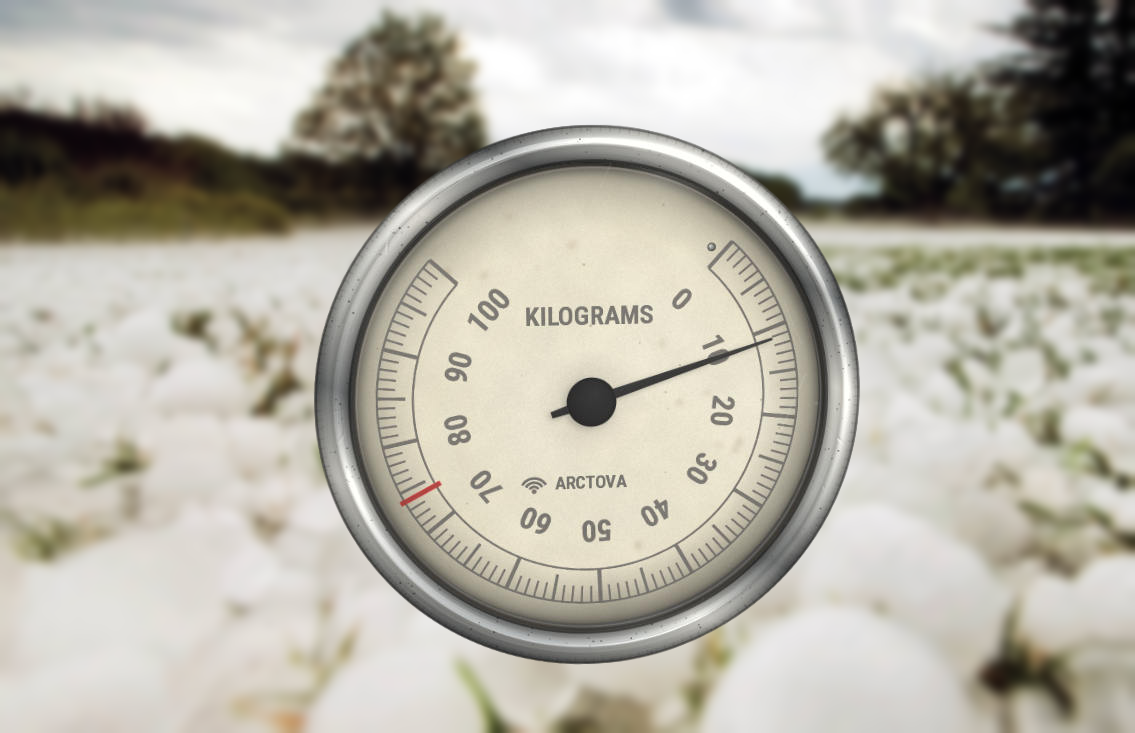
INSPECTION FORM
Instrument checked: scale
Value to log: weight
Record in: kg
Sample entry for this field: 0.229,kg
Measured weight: 11,kg
